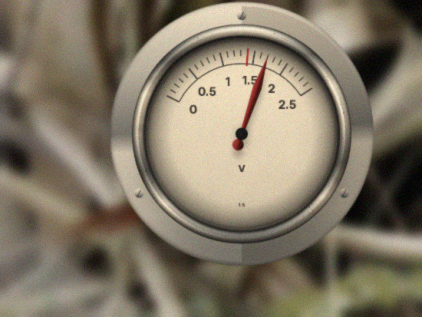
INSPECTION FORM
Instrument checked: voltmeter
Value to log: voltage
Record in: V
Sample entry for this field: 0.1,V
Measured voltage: 1.7,V
